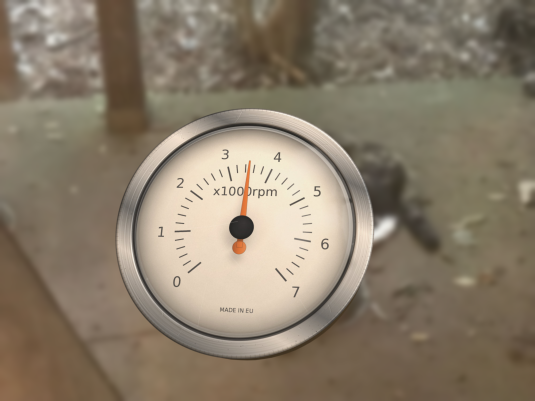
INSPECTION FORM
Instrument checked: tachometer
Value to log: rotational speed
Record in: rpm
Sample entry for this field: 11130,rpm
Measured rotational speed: 3500,rpm
